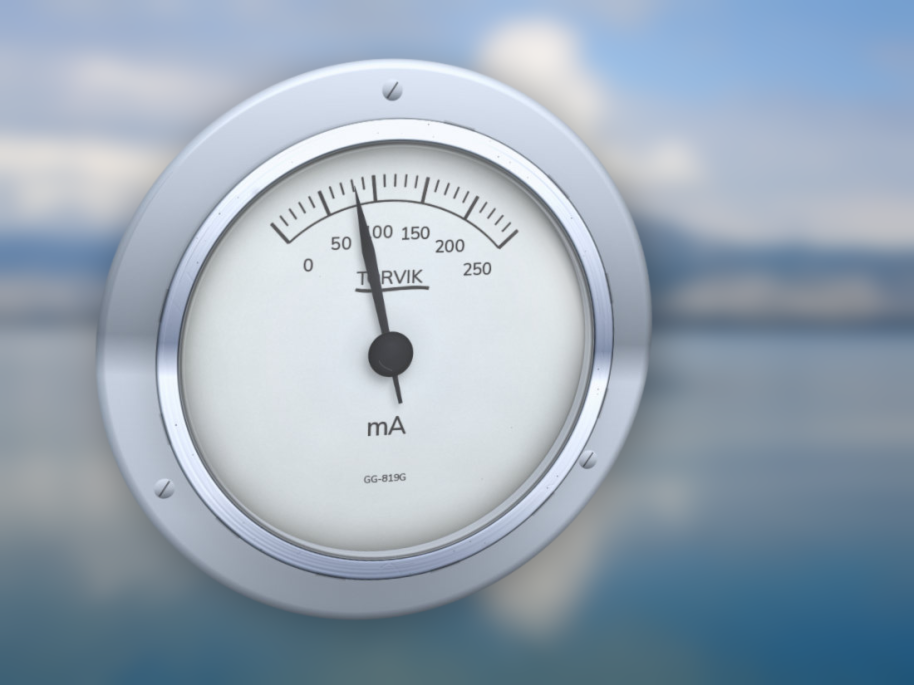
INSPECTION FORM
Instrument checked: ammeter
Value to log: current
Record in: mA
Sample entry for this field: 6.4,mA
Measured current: 80,mA
